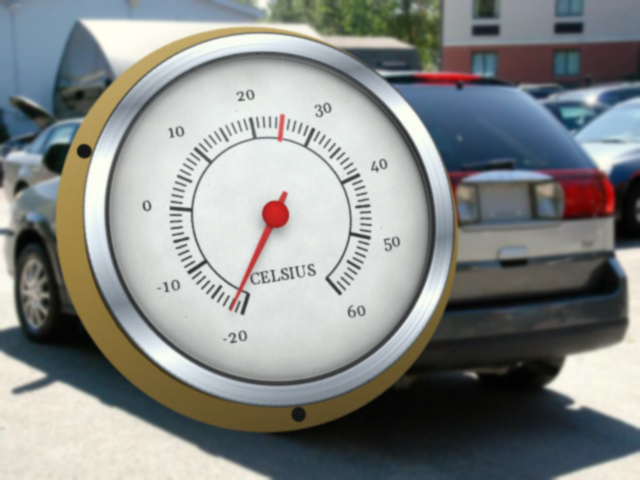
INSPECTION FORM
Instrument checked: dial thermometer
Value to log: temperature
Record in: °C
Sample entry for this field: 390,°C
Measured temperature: -18,°C
